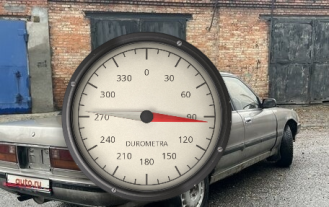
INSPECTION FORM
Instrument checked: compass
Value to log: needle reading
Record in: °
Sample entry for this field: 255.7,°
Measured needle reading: 95,°
